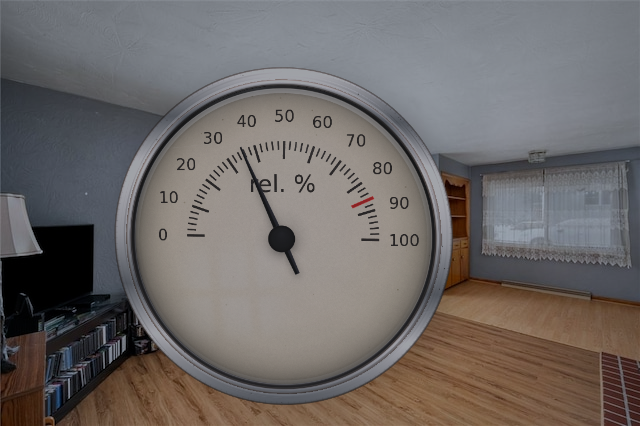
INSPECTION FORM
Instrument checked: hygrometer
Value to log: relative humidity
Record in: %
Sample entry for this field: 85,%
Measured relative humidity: 36,%
